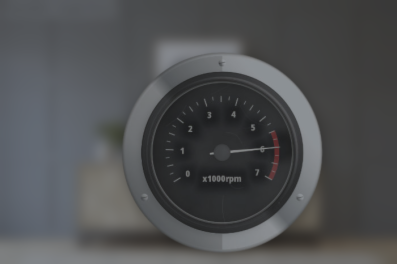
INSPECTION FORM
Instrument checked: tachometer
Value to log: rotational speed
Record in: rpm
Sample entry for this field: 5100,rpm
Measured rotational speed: 6000,rpm
